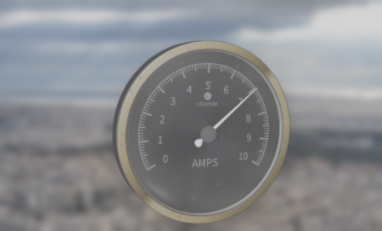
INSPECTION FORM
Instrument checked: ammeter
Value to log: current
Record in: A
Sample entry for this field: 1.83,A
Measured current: 7,A
